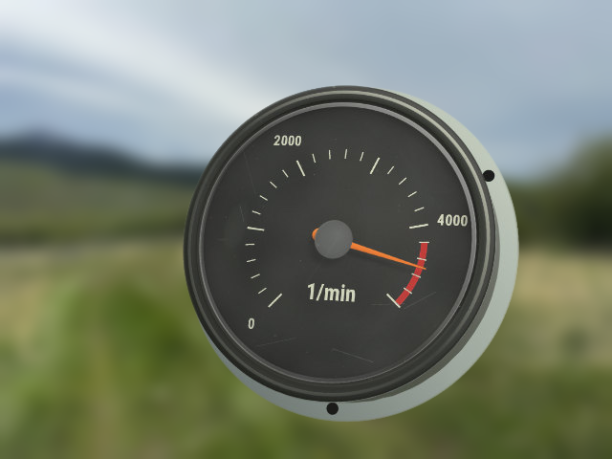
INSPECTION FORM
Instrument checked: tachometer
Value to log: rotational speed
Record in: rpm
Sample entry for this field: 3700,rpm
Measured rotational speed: 4500,rpm
